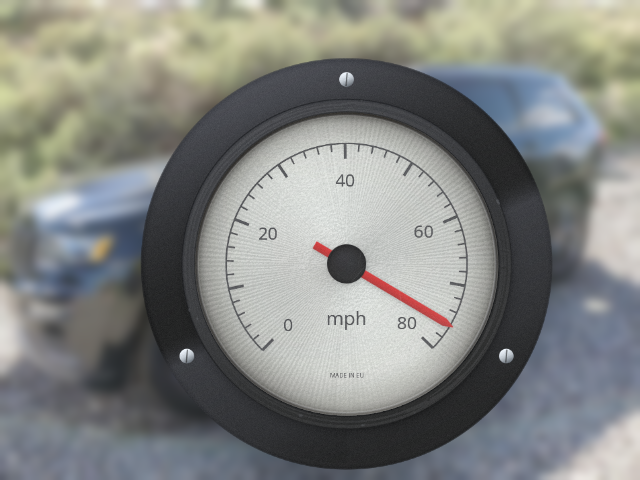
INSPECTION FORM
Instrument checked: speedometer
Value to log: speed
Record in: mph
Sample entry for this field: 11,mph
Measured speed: 76,mph
